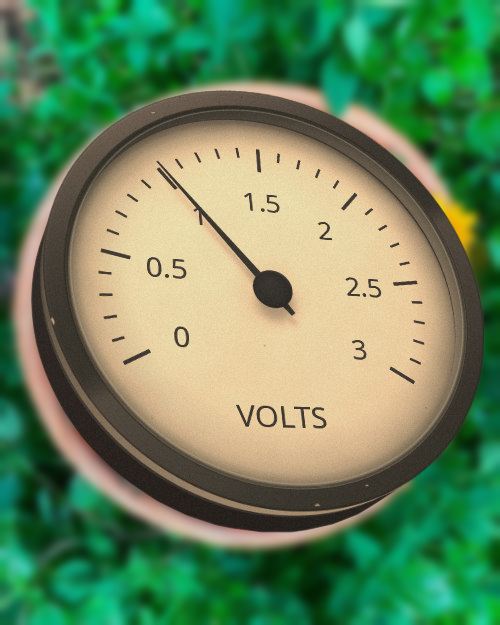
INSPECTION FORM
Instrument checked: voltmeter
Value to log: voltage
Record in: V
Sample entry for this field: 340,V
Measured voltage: 1,V
